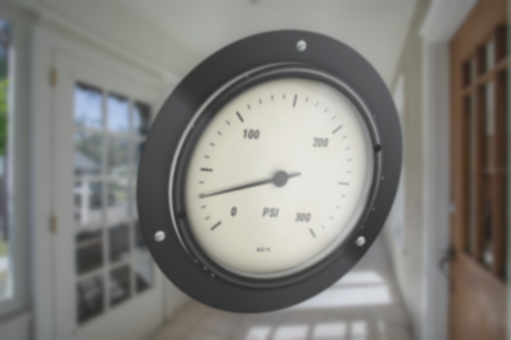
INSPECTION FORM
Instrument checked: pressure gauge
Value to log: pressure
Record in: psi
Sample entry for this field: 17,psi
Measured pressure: 30,psi
